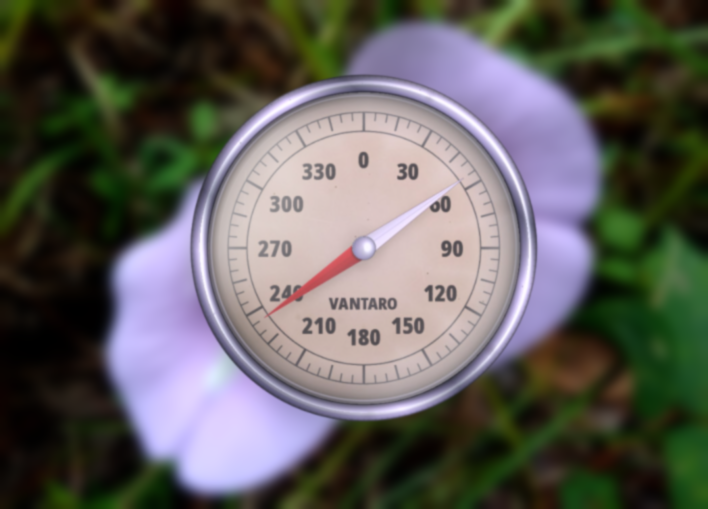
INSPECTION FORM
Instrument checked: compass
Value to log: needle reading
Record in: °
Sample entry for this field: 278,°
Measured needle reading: 235,°
